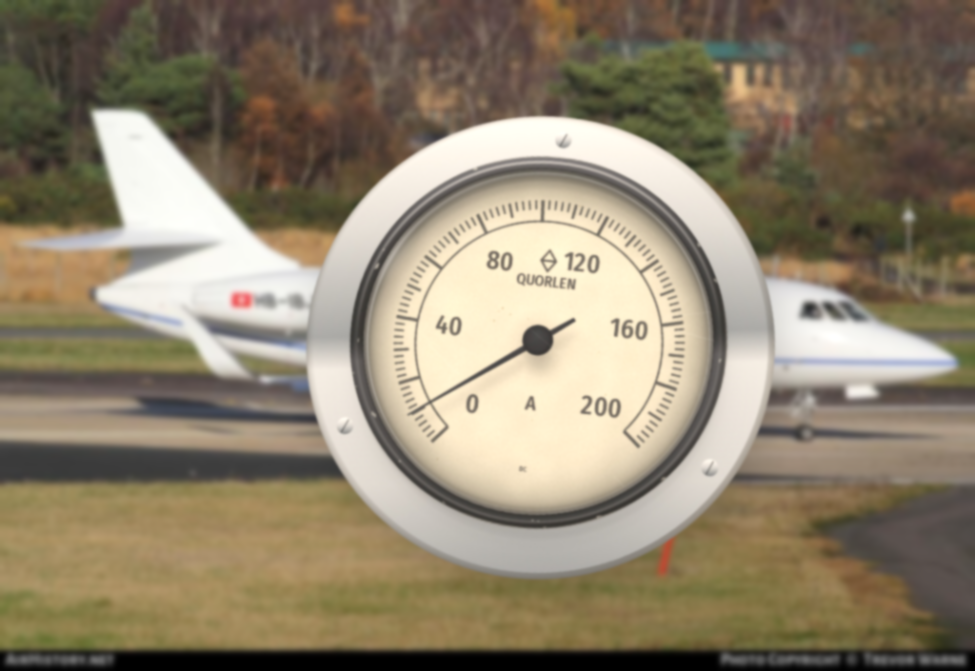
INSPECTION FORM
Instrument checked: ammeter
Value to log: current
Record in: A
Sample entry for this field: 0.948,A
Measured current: 10,A
